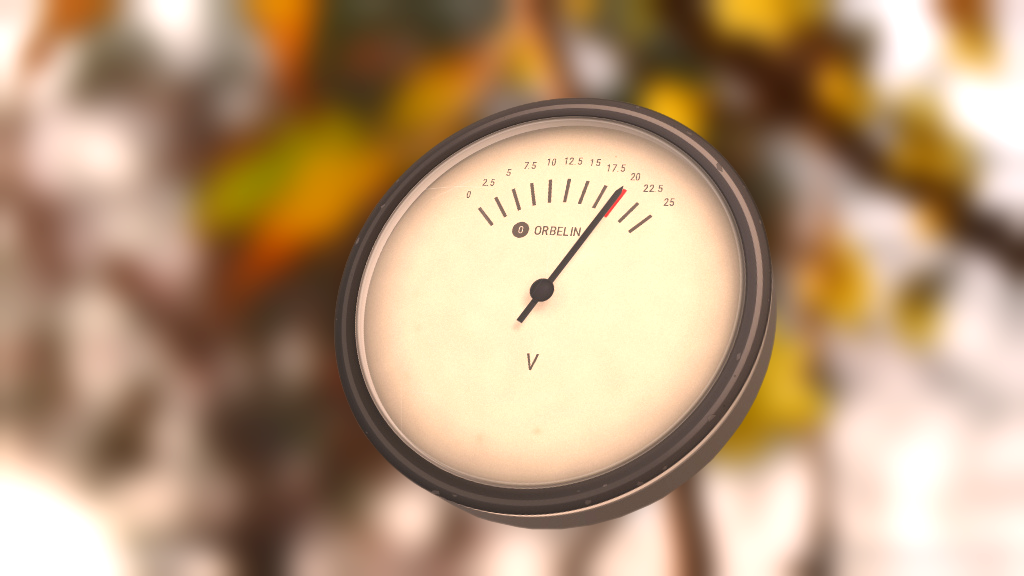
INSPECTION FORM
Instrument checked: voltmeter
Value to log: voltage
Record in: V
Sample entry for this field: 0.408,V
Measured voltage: 20,V
